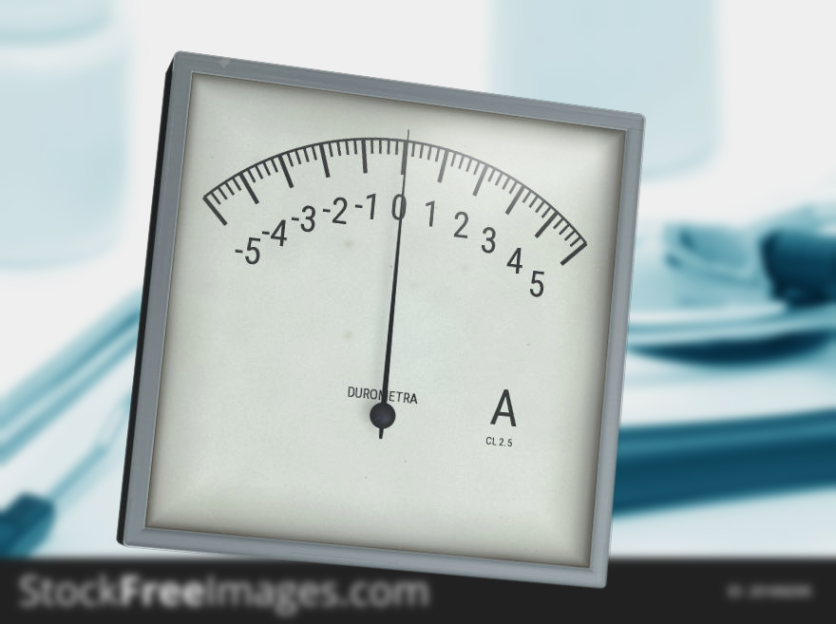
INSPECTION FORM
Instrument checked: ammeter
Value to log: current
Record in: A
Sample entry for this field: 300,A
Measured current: 0,A
